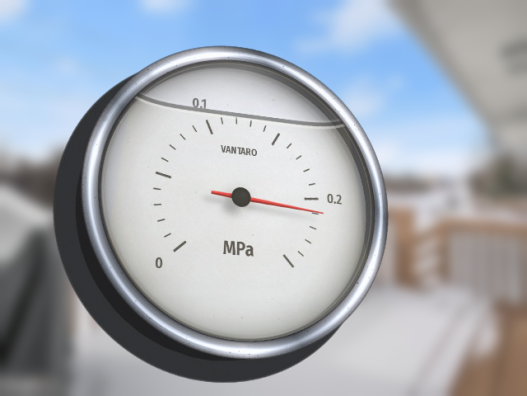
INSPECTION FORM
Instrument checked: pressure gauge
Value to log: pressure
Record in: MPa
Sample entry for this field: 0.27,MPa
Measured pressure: 0.21,MPa
